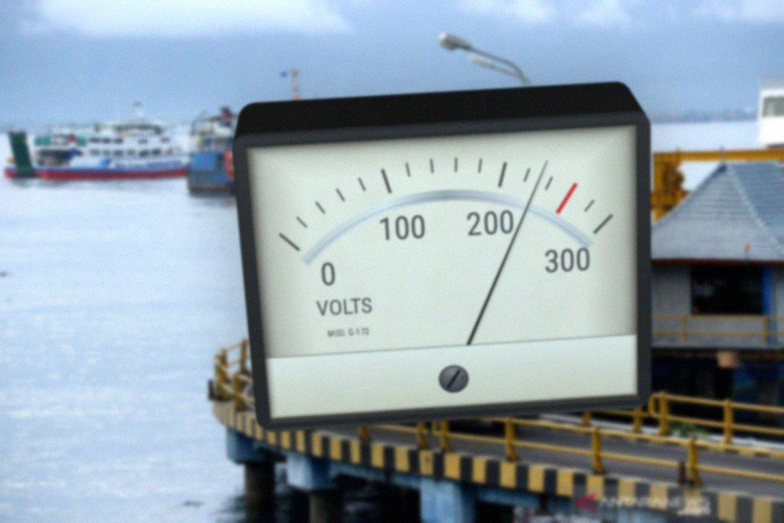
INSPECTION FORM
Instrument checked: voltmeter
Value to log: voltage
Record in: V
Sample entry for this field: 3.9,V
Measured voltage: 230,V
